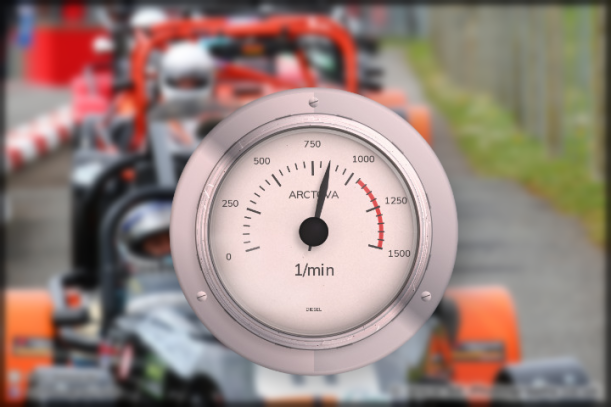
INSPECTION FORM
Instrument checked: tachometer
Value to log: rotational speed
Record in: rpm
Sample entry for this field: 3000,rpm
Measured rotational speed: 850,rpm
